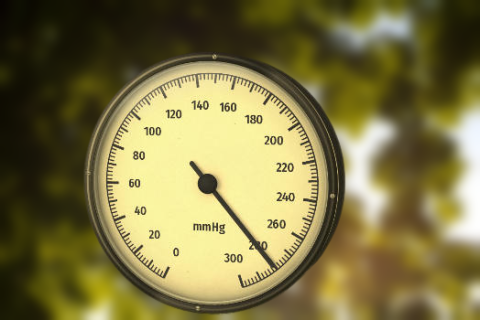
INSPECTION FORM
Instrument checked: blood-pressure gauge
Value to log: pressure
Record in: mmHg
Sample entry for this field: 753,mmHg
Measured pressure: 280,mmHg
